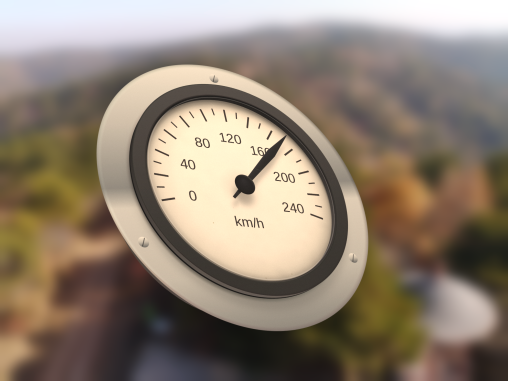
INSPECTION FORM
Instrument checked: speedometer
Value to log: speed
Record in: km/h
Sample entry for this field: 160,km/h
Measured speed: 170,km/h
